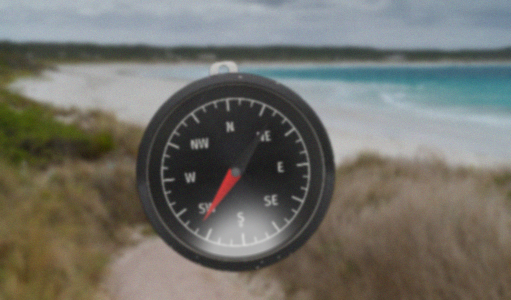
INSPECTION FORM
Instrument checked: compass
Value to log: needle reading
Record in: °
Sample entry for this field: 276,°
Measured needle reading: 220,°
